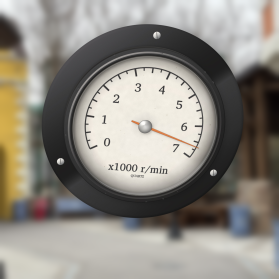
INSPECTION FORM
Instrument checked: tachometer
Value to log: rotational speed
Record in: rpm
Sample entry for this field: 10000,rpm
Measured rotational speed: 6625,rpm
